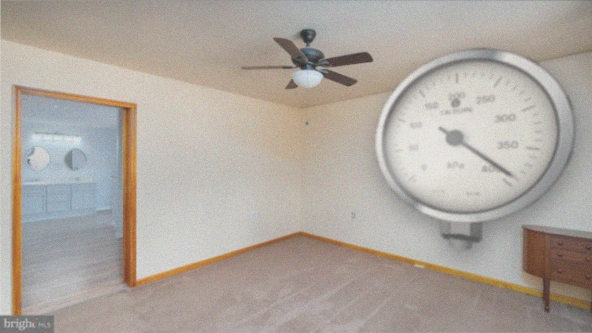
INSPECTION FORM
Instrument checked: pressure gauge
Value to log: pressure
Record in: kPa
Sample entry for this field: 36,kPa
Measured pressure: 390,kPa
